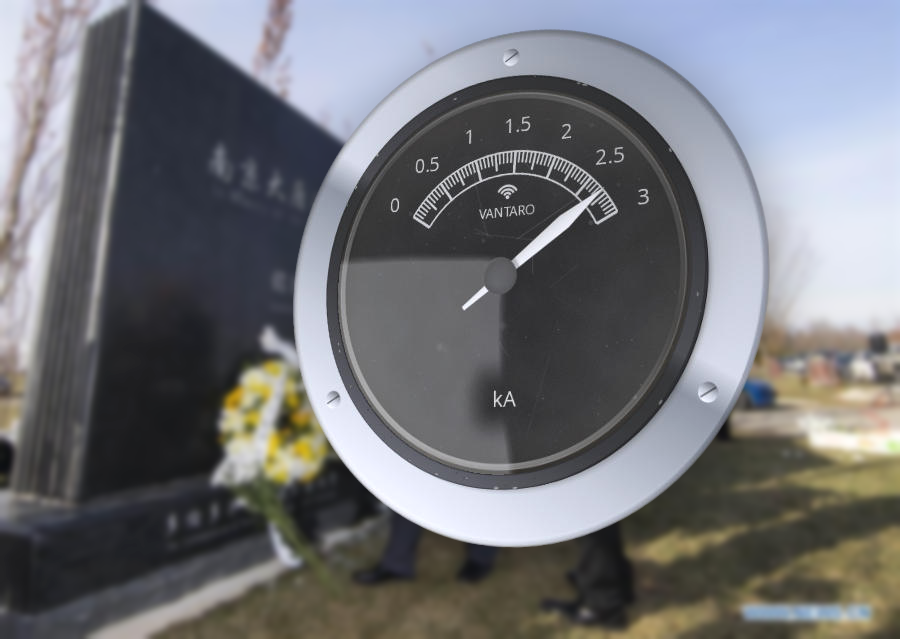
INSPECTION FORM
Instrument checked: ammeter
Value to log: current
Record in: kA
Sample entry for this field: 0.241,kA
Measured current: 2.75,kA
